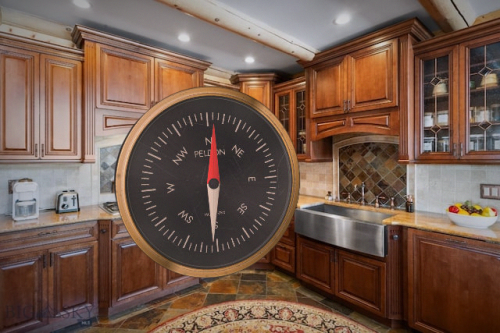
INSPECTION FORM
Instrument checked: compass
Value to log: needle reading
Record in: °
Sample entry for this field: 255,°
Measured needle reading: 5,°
